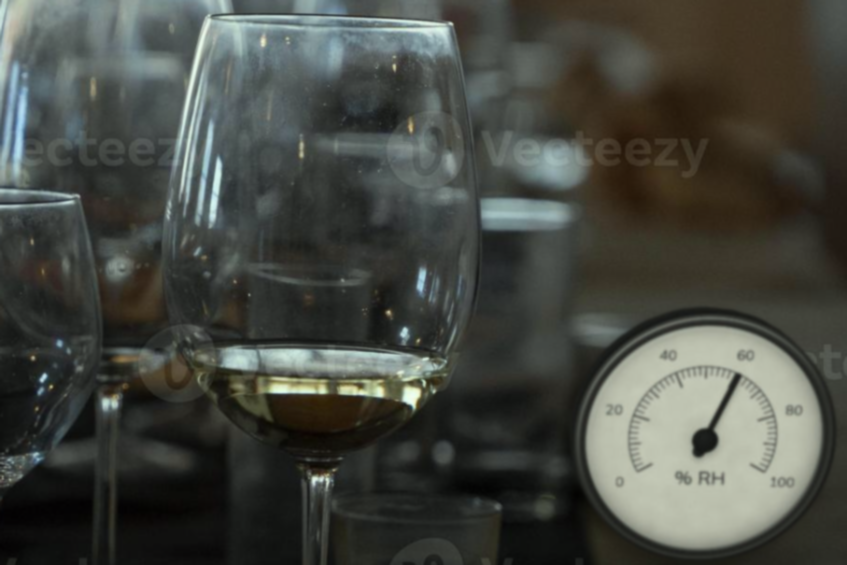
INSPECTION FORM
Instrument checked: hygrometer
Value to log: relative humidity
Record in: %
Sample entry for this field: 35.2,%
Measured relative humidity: 60,%
